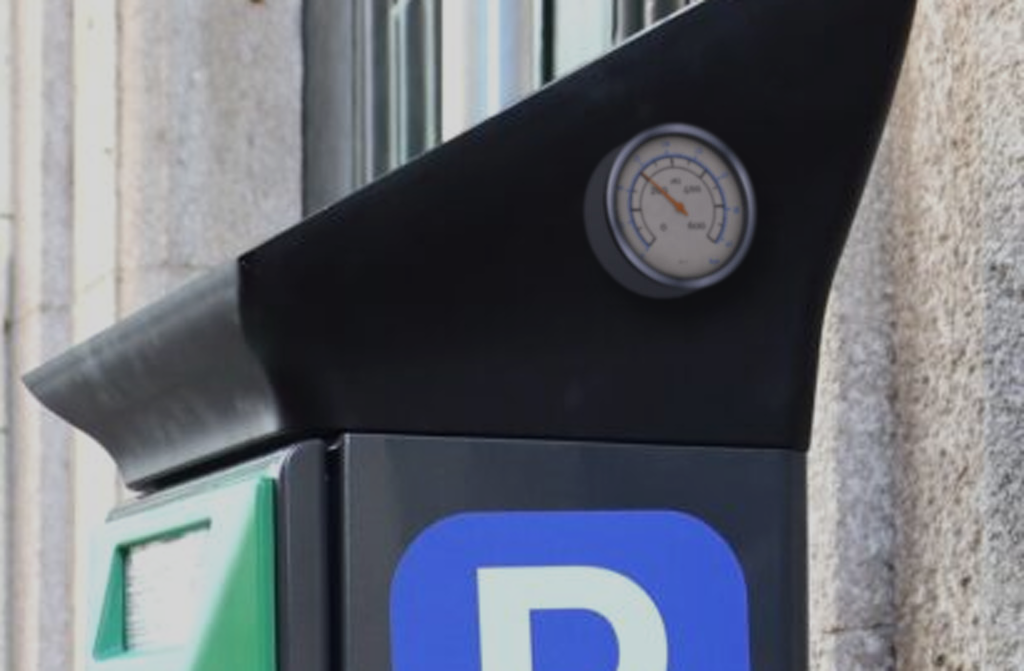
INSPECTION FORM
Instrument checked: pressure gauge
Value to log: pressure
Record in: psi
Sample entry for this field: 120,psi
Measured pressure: 200,psi
